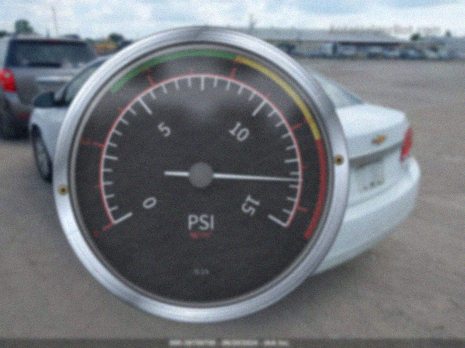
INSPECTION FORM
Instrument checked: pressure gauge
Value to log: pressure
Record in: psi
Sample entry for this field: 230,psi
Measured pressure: 13.25,psi
